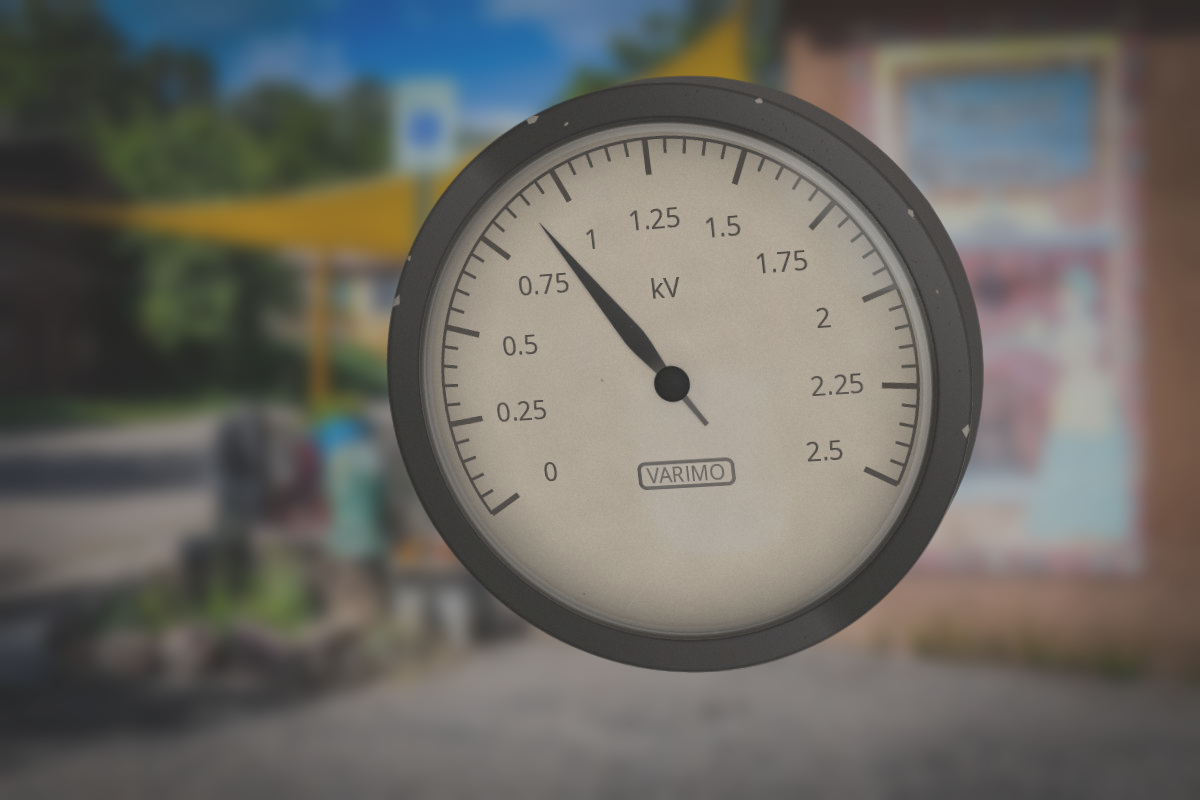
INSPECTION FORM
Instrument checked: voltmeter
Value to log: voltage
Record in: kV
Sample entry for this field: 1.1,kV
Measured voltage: 0.9,kV
